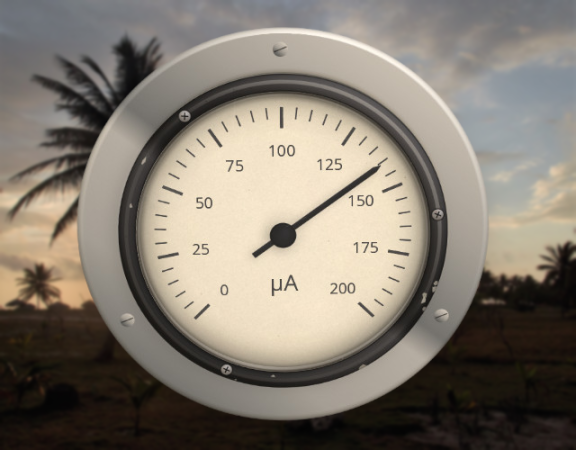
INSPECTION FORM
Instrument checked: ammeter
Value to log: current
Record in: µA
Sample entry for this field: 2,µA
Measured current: 140,µA
